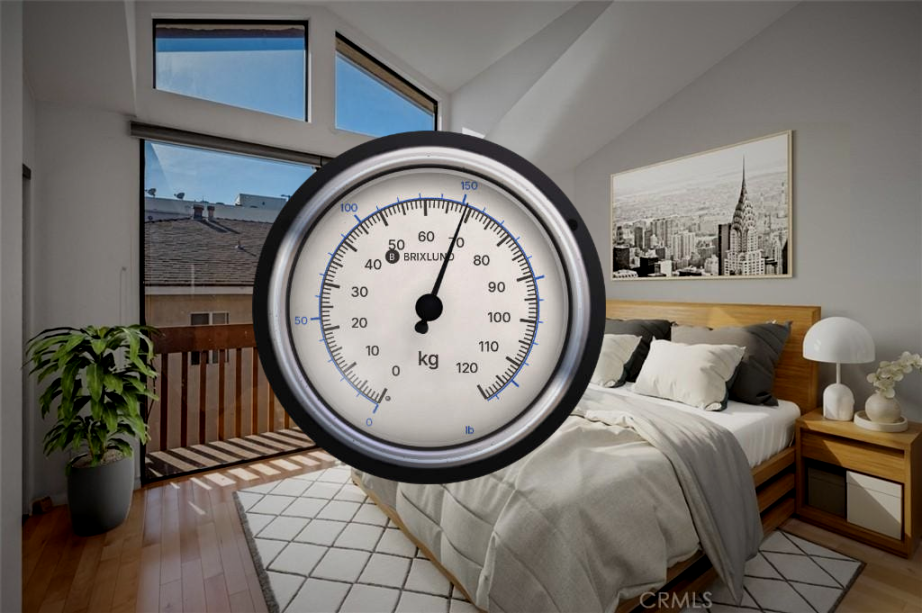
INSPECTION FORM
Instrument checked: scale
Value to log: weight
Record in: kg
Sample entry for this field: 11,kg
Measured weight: 69,kg
